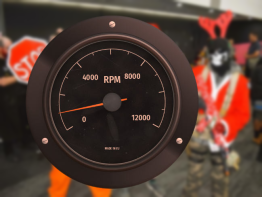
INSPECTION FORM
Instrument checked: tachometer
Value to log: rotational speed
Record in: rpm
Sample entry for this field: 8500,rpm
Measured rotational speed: 1000,rpm
